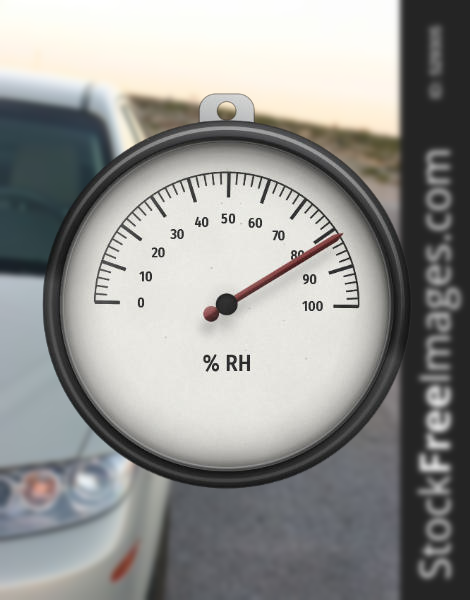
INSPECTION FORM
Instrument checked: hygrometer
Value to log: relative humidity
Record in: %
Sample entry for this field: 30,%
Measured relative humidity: 82,%
